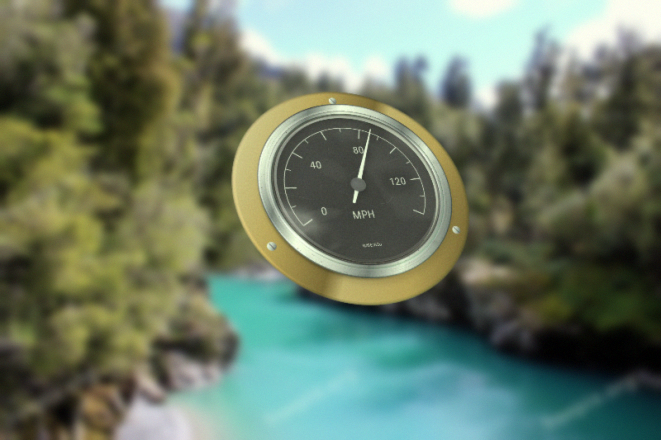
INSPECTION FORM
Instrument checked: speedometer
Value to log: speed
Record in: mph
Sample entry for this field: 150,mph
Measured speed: 85,mph
